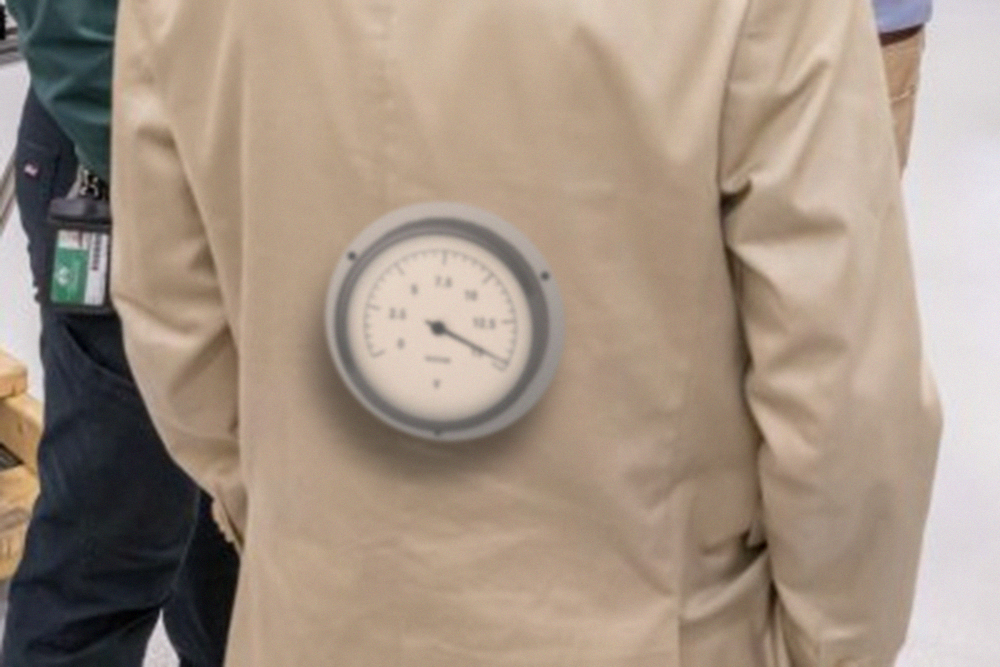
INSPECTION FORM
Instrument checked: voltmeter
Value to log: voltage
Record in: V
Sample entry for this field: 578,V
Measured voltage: 14.5,V
